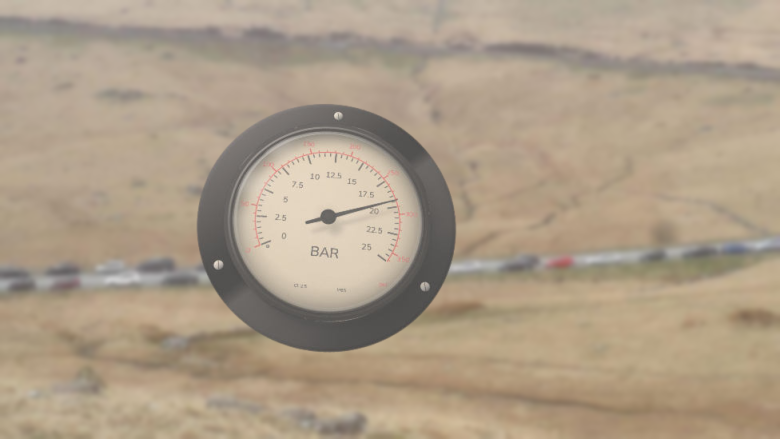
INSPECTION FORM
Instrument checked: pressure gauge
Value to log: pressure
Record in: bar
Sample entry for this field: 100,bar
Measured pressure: 19.5,bar
